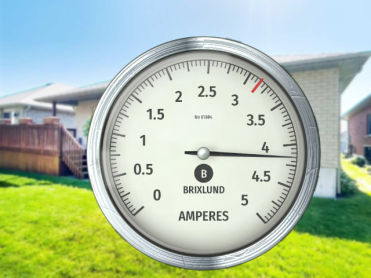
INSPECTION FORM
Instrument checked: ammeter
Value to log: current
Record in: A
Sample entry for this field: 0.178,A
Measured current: 4.15,A
